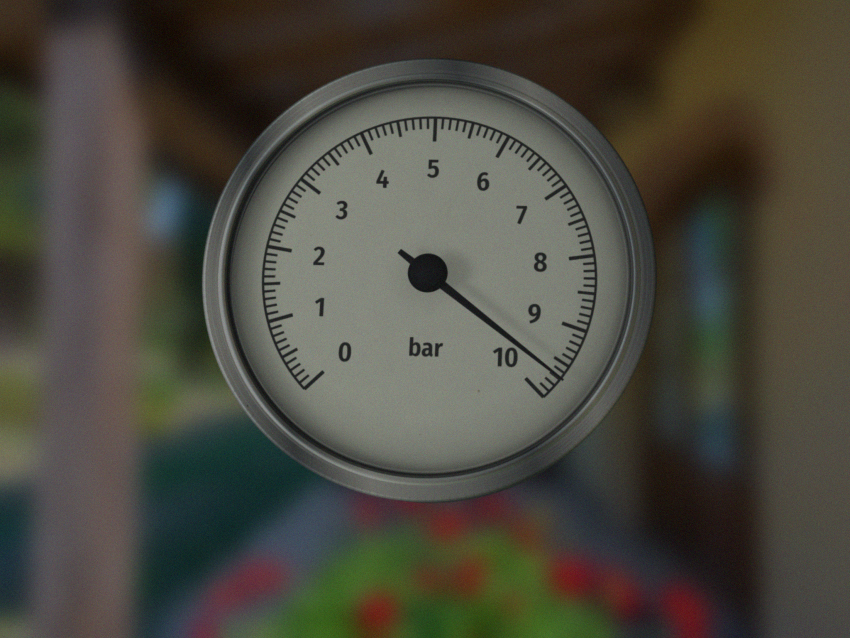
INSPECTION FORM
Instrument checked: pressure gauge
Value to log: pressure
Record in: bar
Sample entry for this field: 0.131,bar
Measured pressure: 9.7,bar
